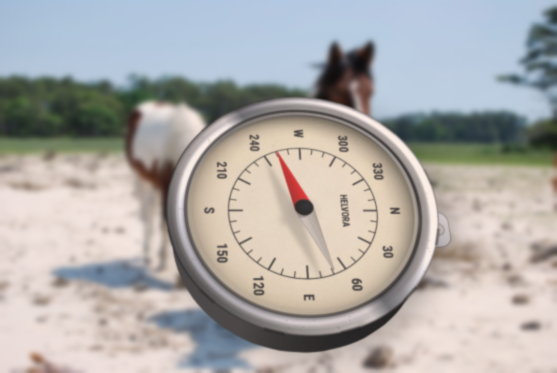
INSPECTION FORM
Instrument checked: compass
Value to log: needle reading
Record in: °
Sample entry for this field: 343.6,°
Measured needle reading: 250,°
